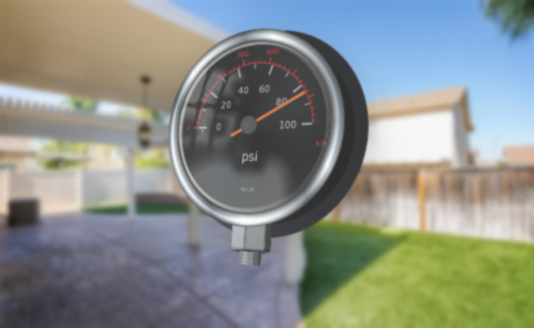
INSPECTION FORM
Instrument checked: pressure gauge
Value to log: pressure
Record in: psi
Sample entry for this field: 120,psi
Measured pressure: 85,psi
